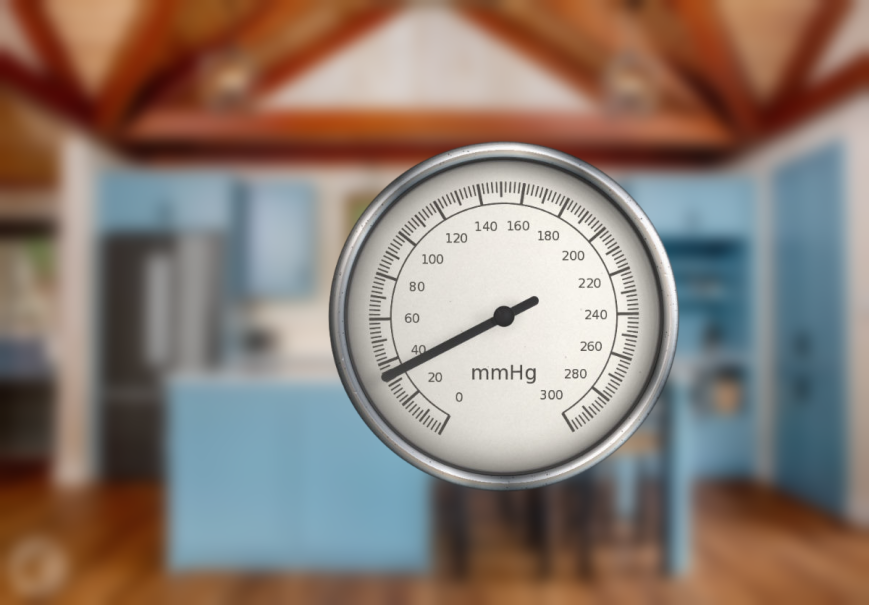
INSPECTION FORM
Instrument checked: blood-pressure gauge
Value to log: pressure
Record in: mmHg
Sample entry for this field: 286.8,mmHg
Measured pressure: 34,mmHg
